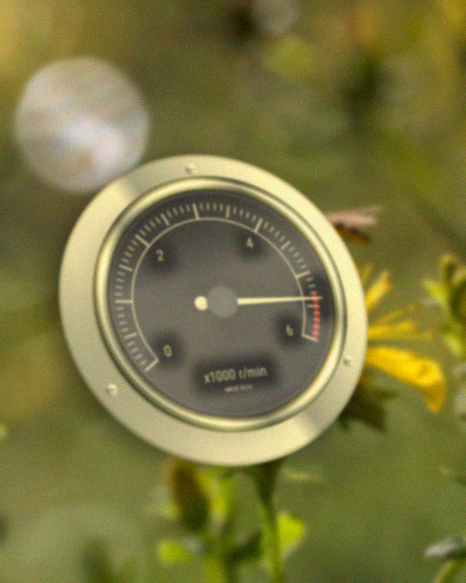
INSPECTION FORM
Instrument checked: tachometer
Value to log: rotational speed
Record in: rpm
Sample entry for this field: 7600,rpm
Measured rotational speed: 5400,rpm
